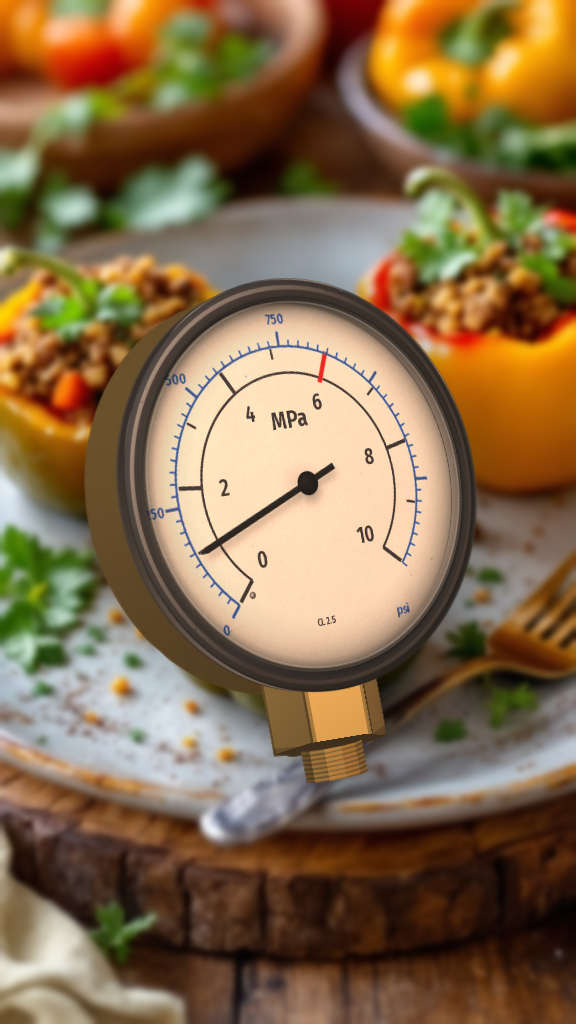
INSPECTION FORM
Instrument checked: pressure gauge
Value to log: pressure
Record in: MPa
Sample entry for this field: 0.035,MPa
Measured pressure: 1,MPa
